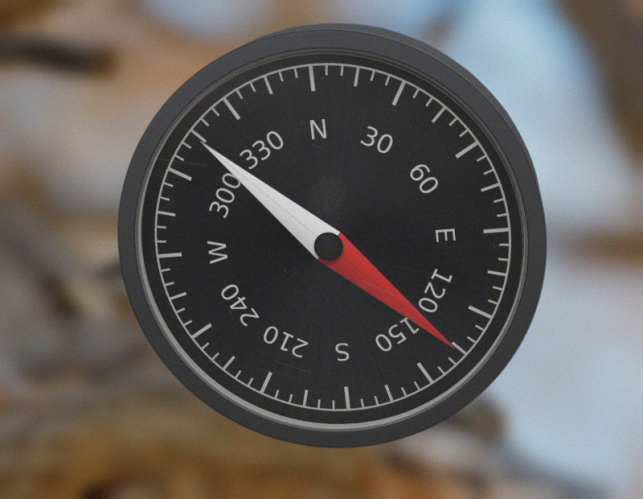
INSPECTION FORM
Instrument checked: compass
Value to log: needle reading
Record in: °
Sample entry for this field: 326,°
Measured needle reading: 135,°
